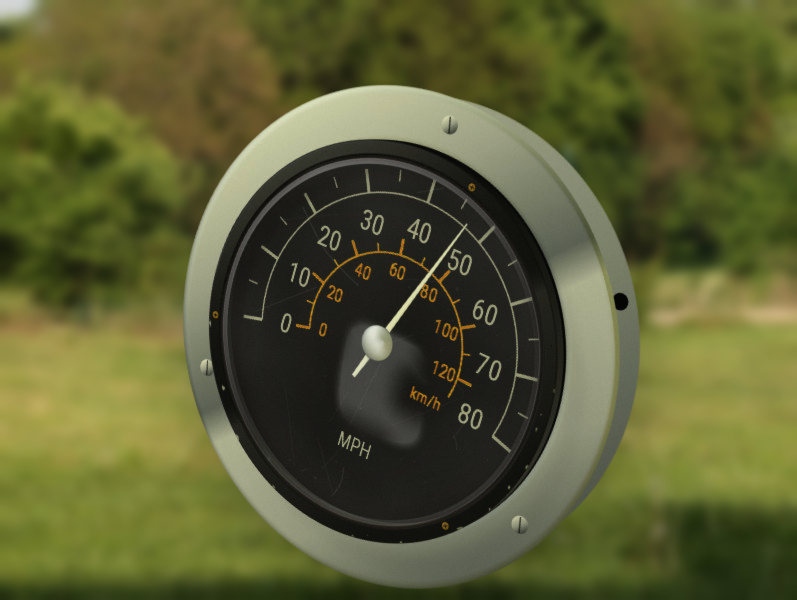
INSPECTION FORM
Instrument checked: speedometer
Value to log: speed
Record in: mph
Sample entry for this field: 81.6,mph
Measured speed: 47.5,mph
